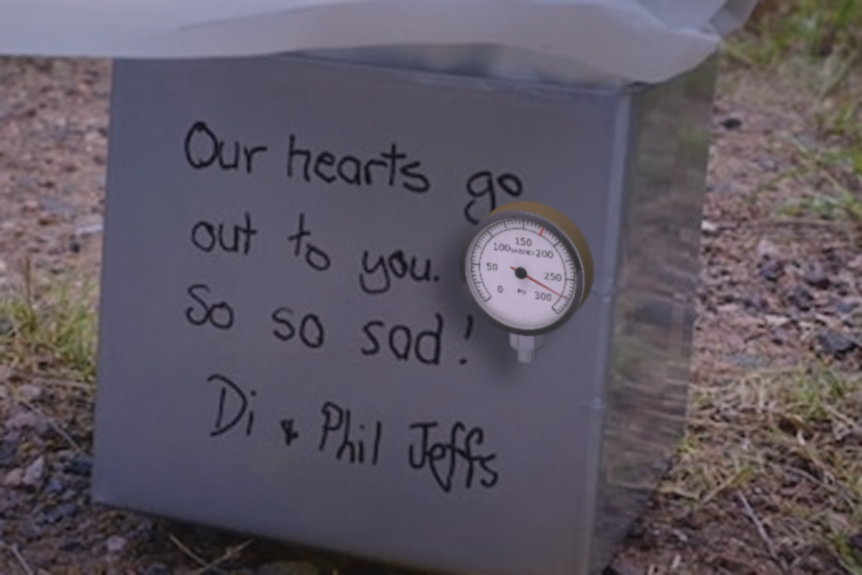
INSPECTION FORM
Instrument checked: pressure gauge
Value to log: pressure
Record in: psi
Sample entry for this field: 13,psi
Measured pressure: 275,psi
